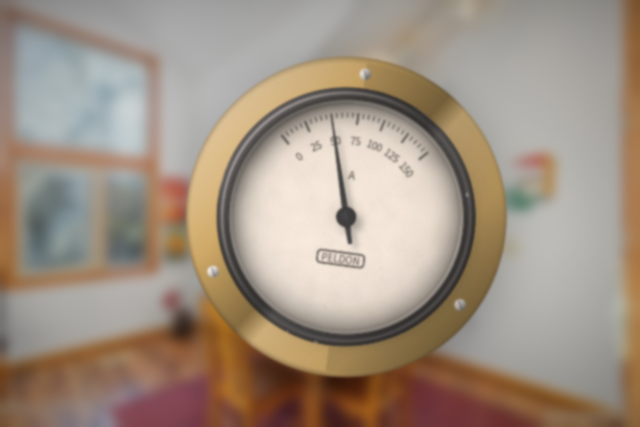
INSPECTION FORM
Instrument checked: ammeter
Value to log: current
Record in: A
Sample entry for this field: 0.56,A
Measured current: 50,A
